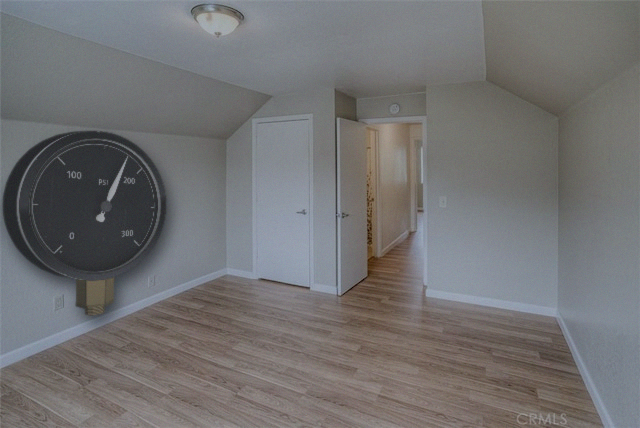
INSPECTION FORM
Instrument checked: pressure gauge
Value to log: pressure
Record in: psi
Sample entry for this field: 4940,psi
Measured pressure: 175,psi
